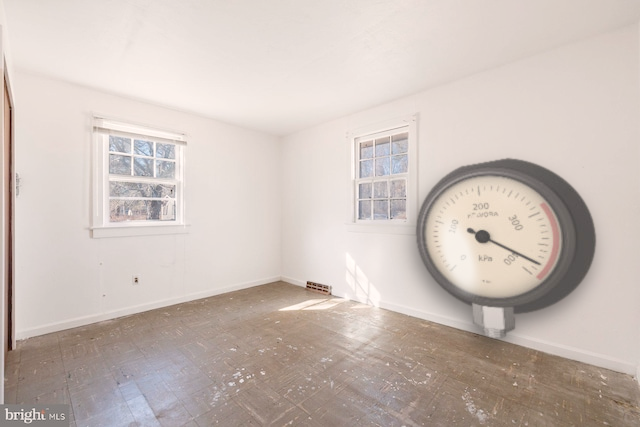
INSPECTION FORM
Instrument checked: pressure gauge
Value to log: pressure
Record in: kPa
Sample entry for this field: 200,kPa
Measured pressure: 380,kPa
